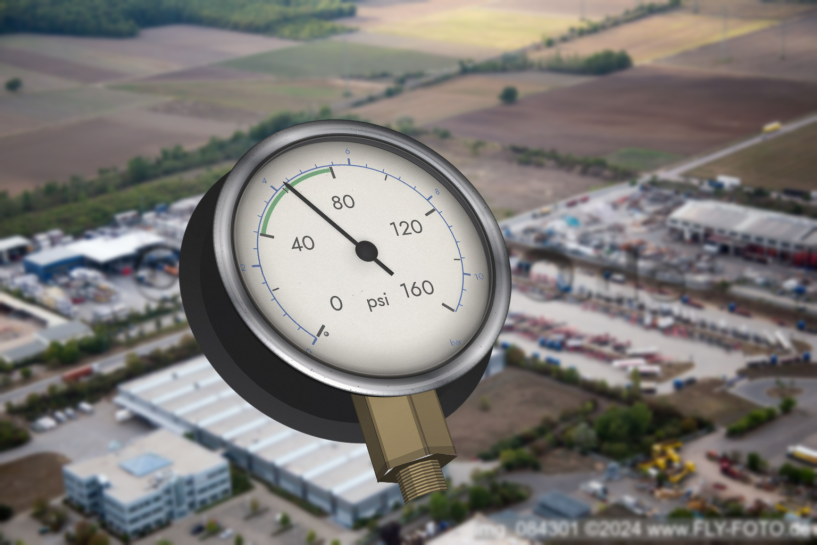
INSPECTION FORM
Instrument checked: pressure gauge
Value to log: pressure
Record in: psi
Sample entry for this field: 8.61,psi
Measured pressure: 60,psi
